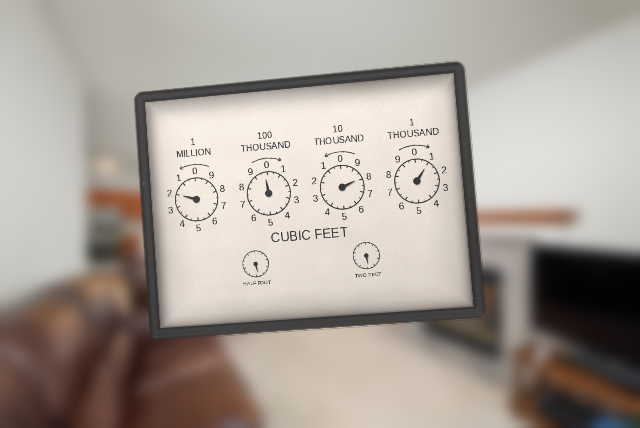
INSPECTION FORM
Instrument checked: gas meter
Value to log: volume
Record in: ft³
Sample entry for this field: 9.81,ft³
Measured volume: 198100,ft³
